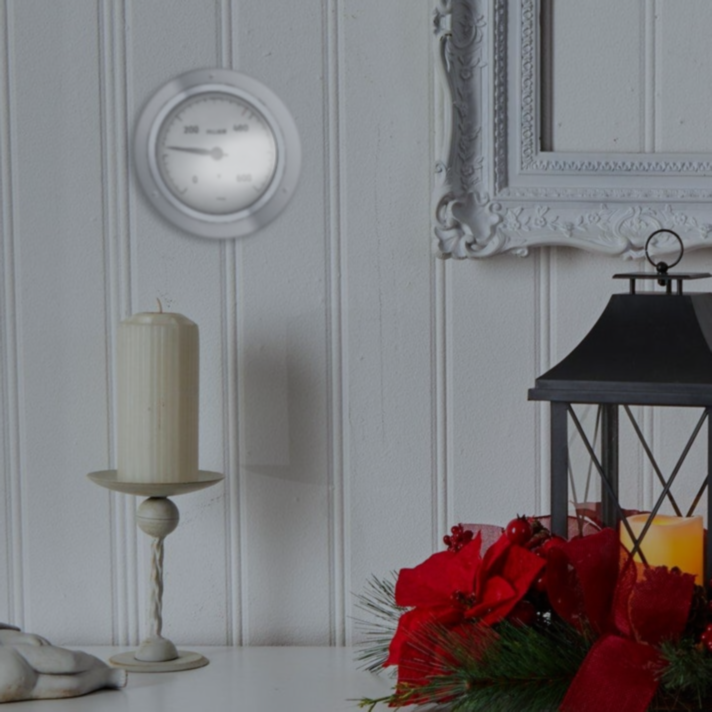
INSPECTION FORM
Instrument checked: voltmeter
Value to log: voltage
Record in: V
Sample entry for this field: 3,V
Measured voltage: 120,V
